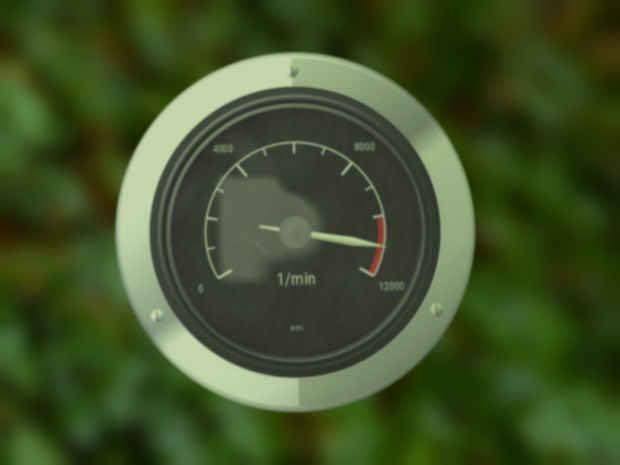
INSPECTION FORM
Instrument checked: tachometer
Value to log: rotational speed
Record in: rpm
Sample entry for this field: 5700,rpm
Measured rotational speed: 11000,rpm
